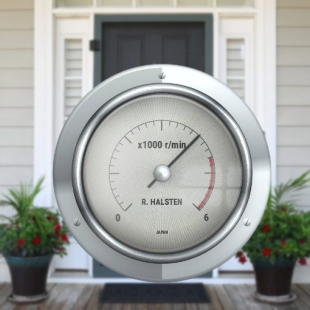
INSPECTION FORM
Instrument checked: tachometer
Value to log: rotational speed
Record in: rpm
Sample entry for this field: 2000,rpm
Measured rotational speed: 4000,rpm
